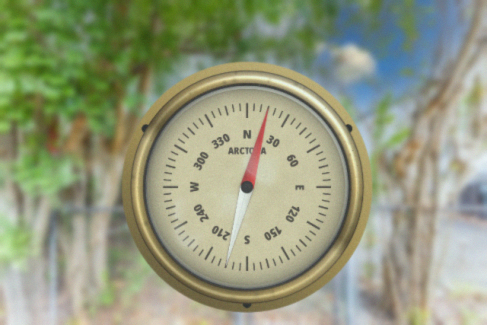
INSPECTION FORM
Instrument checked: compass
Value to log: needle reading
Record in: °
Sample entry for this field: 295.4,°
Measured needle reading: 15,°
